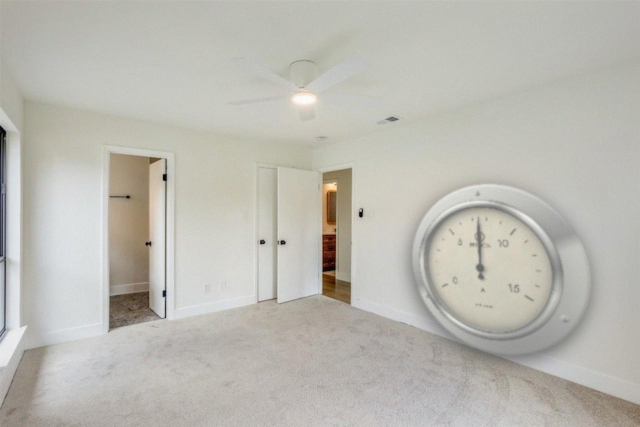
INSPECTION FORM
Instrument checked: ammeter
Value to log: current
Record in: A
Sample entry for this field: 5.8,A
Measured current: 7.5,A
